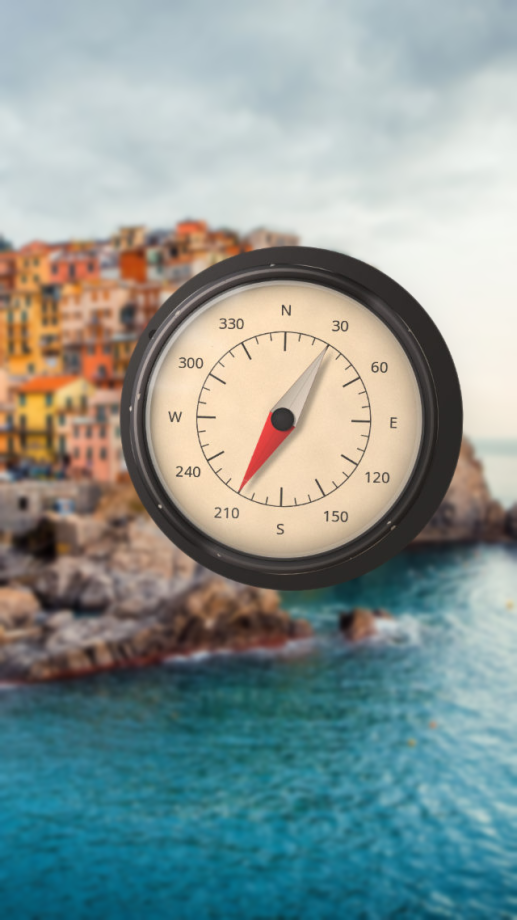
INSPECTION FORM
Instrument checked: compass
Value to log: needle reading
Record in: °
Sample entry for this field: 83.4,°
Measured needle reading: 210,°
